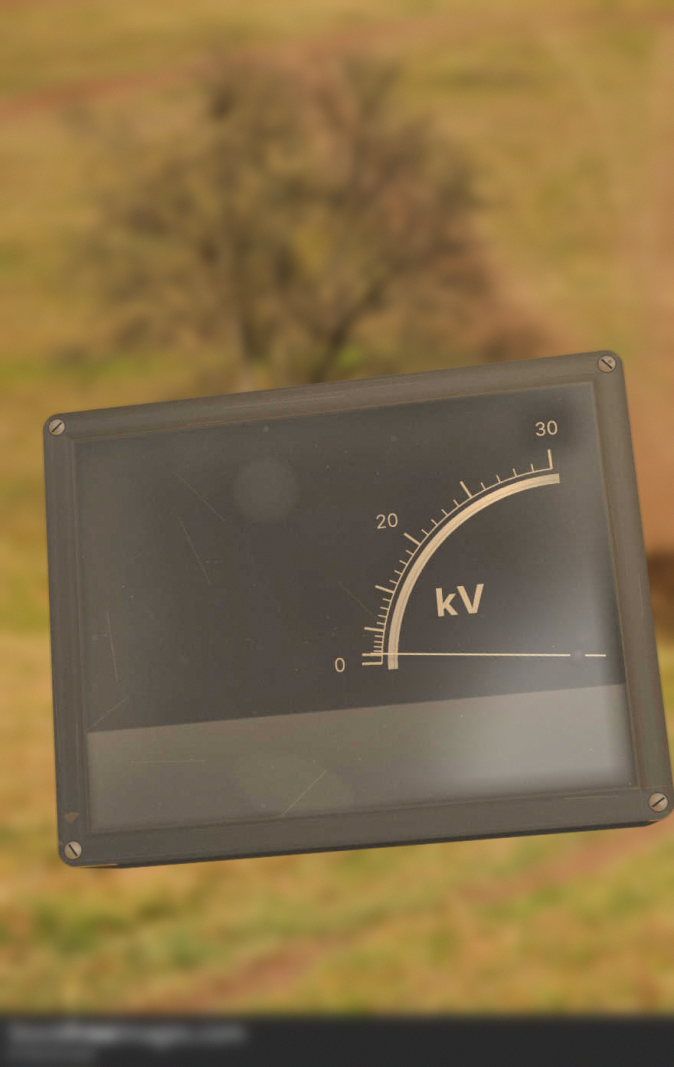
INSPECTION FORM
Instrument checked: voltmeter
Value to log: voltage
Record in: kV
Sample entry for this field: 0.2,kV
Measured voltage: 5,kV
